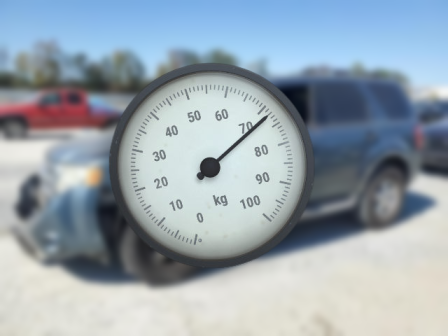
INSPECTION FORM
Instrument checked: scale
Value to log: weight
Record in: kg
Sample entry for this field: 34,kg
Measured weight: 72,kg
